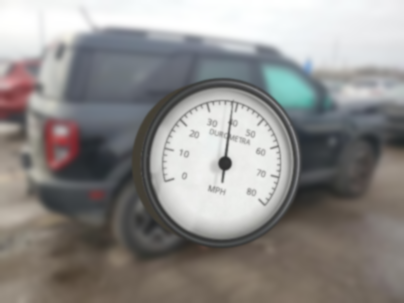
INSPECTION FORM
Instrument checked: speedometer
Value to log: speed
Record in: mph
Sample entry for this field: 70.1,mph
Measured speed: 38,mph
